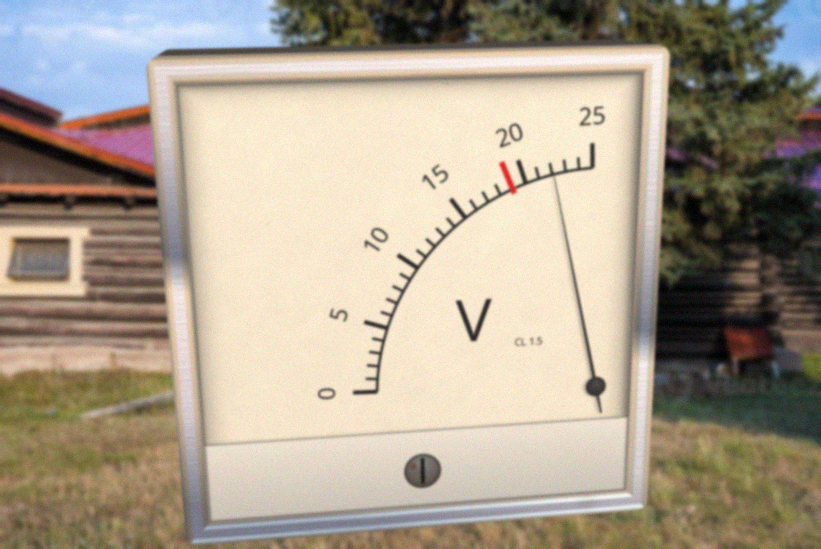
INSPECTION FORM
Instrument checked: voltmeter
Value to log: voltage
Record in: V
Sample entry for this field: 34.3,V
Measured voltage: 22,V
